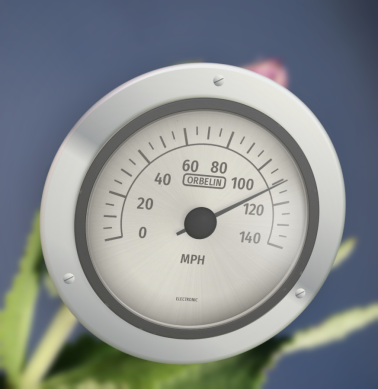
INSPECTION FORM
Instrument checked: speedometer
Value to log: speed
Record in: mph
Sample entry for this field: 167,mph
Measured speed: 110,mph
